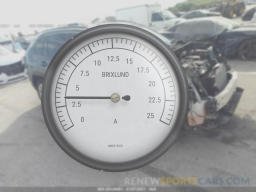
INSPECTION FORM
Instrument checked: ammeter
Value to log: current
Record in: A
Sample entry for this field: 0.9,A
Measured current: 3.5,A
